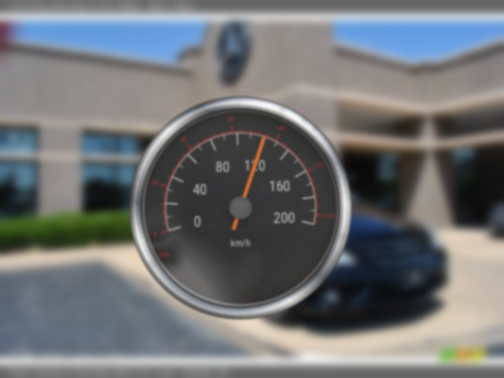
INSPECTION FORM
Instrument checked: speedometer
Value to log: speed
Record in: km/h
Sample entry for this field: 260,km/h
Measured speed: 120,km/h
